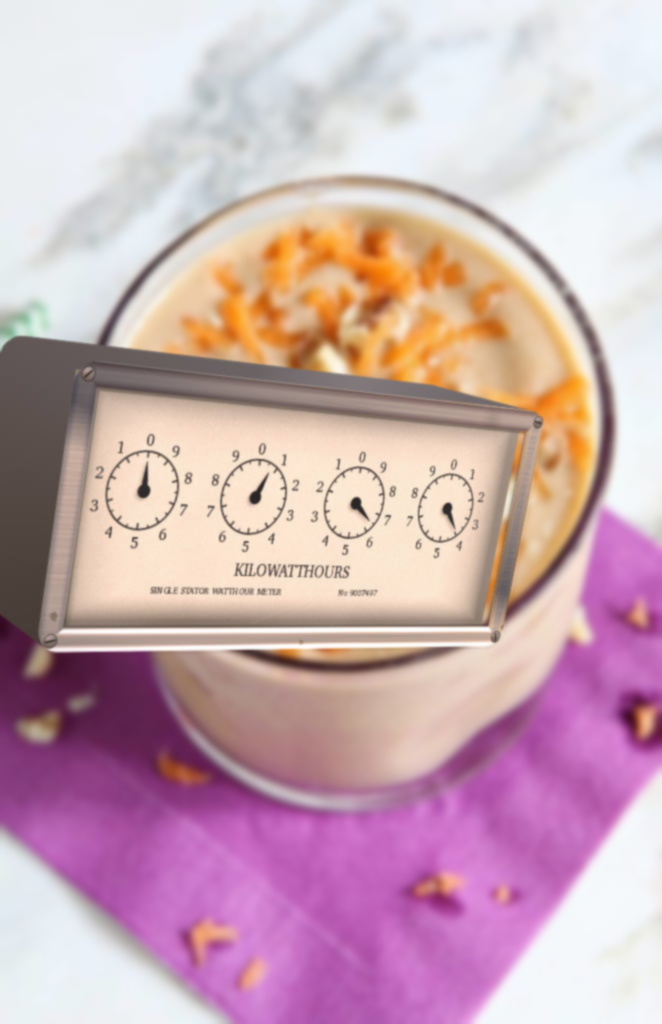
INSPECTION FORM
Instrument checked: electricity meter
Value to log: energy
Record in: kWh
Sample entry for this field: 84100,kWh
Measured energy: 64,kWh
